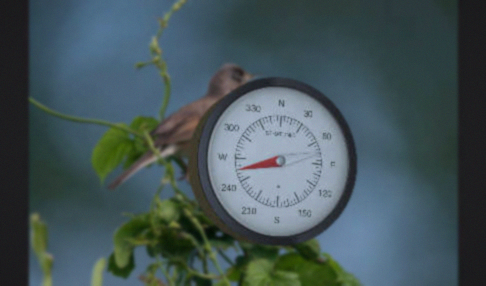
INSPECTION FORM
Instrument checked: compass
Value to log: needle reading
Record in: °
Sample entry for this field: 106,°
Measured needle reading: 255,°
